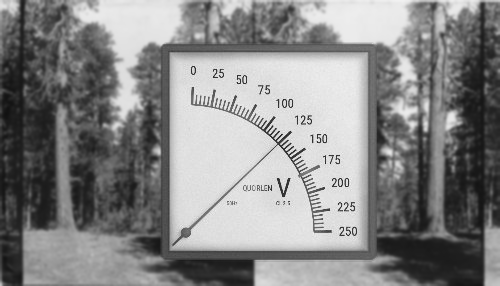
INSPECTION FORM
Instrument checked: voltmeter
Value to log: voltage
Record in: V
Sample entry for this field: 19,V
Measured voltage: 125,V
